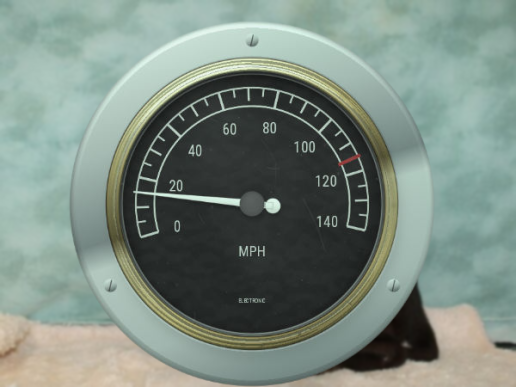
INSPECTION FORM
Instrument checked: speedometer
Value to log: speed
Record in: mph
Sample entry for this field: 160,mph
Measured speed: 15,mph
